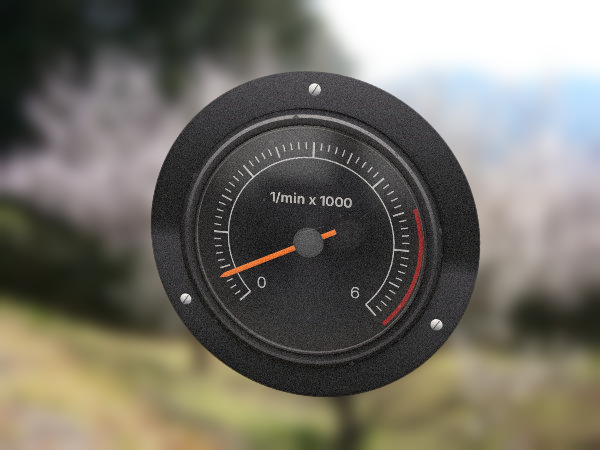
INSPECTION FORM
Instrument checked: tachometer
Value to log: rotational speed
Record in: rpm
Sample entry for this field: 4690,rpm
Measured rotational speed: 400,rpm
